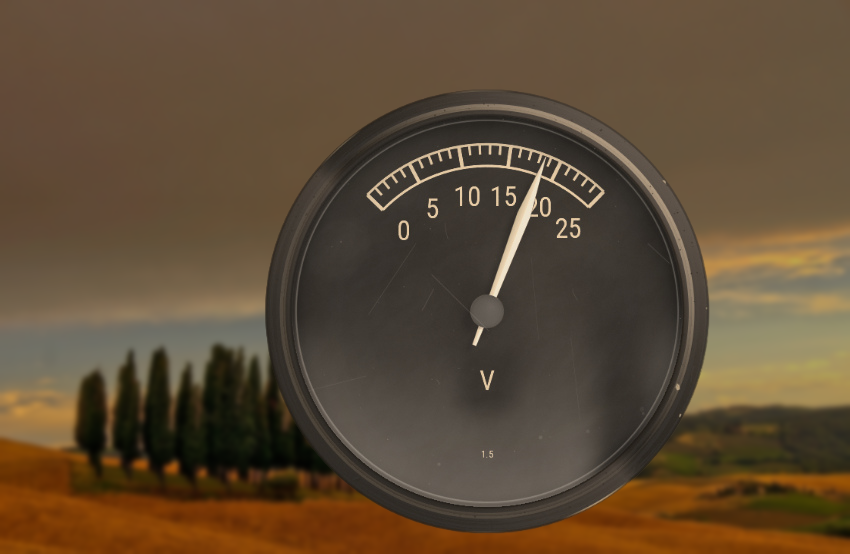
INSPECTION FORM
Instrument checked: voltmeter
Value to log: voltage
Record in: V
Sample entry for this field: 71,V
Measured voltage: 18.5,V
